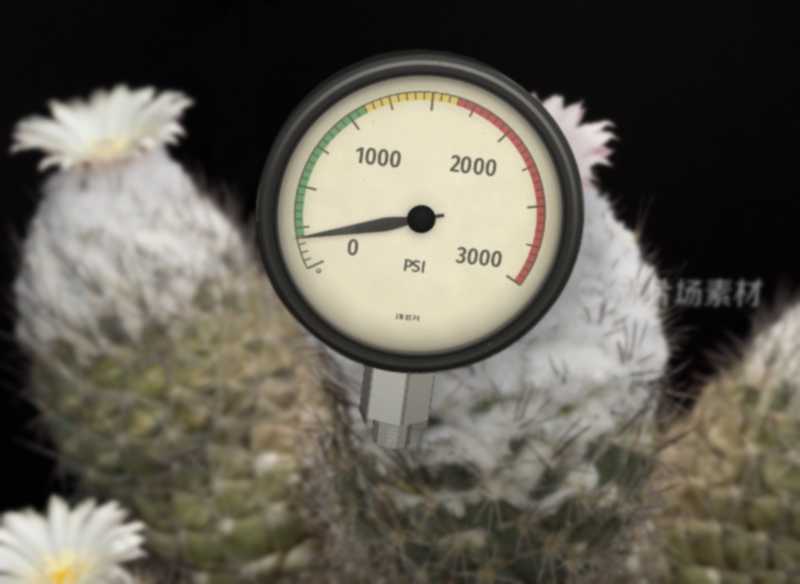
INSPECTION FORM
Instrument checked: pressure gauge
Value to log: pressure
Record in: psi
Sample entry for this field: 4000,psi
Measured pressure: 200,psi
